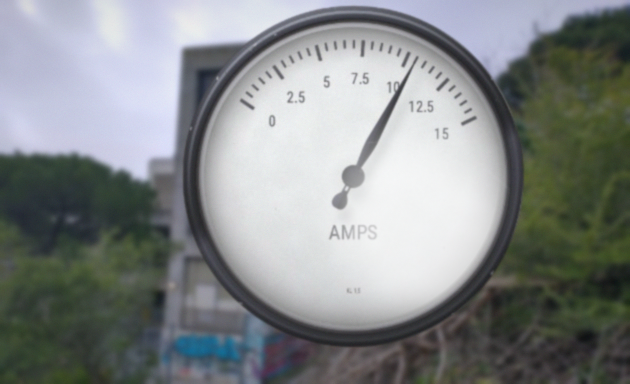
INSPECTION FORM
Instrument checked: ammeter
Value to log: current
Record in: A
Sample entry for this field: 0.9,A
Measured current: 10.5,A
